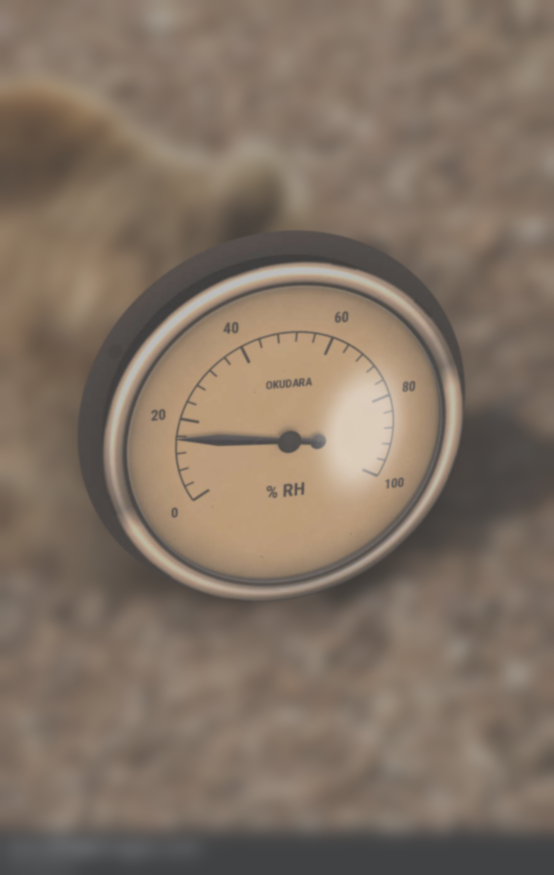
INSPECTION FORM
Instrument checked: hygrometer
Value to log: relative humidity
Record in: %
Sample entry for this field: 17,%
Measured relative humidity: 16,%
